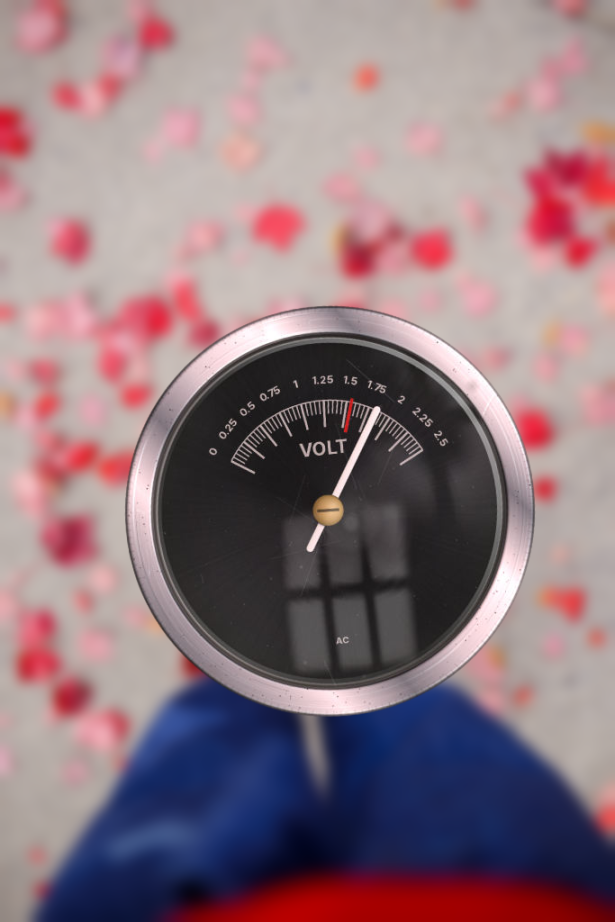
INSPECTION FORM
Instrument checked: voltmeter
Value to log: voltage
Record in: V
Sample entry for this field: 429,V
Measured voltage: 1.85,V
